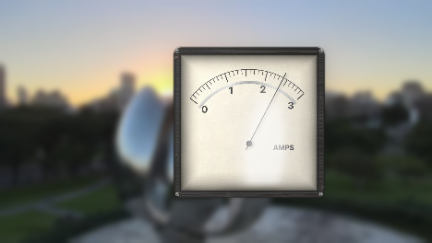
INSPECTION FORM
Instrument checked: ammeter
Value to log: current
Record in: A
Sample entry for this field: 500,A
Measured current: 2.4,A
